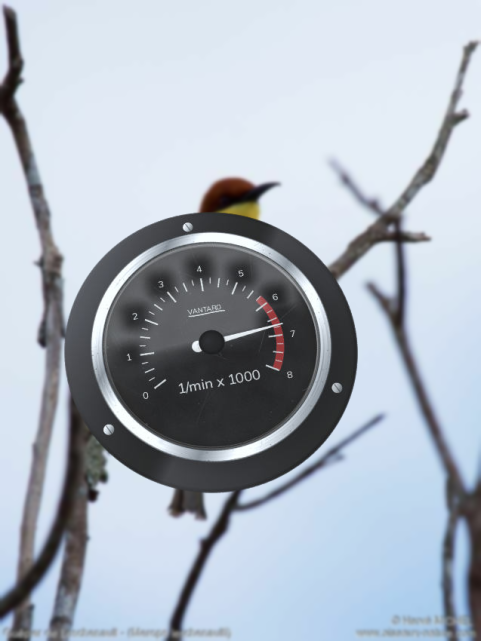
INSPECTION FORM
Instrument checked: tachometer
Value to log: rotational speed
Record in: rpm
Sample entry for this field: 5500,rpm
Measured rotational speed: 6750,rpm
